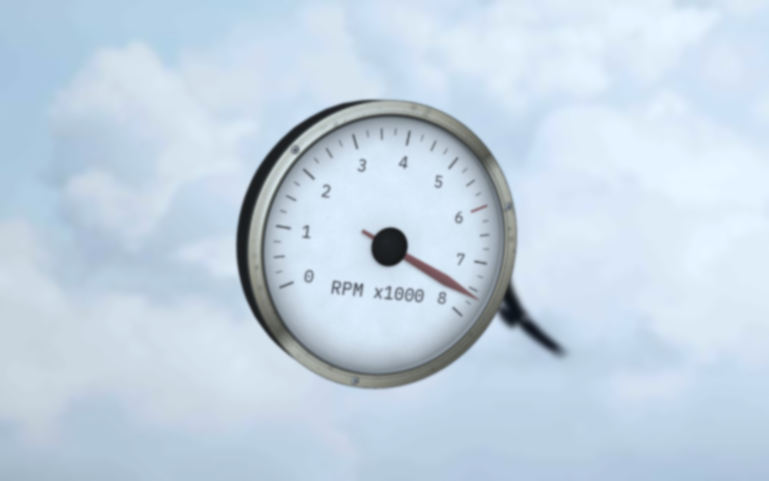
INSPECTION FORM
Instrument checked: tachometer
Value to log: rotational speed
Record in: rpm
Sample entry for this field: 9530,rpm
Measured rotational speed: 7625,rpm
